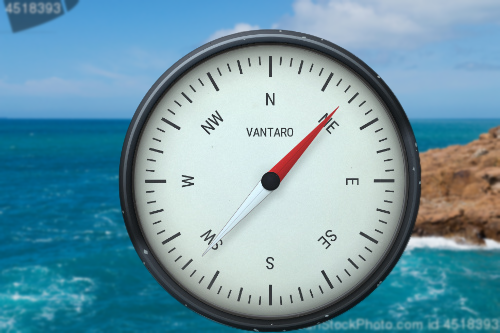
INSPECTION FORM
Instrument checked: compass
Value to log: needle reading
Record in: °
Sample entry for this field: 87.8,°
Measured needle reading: 42.5,°
